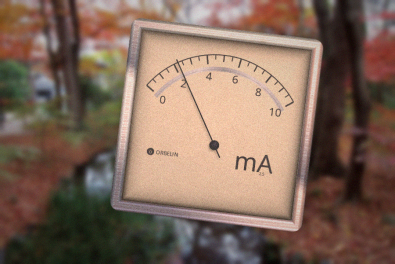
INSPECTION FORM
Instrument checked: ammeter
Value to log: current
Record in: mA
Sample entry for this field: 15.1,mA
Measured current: 2.25,mA
